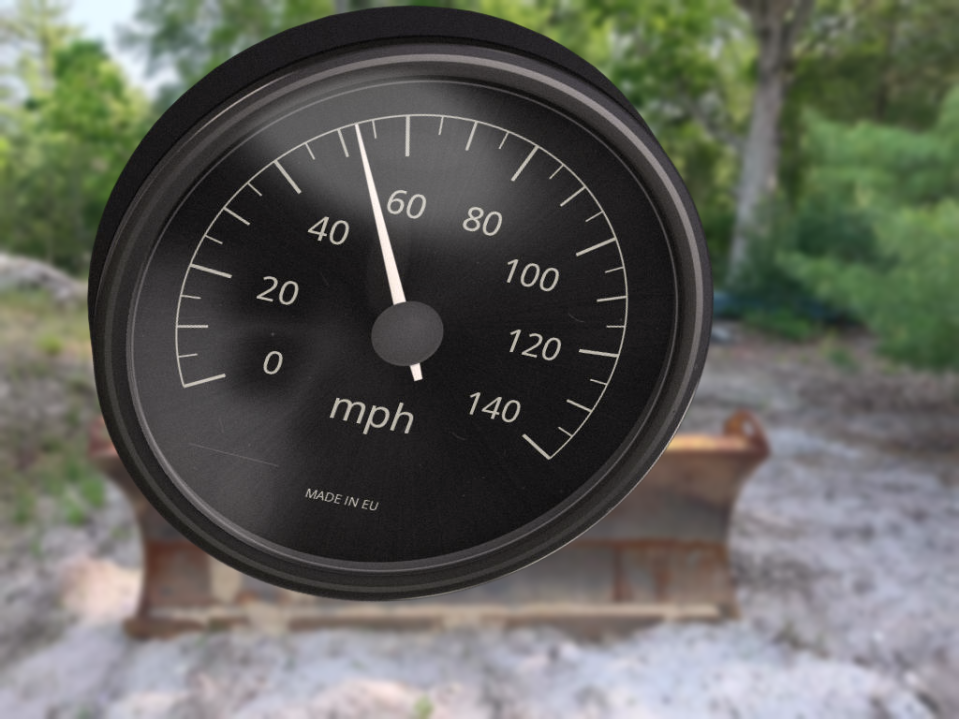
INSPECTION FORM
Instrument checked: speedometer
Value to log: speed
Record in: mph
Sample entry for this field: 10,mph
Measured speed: 52.5,mph
